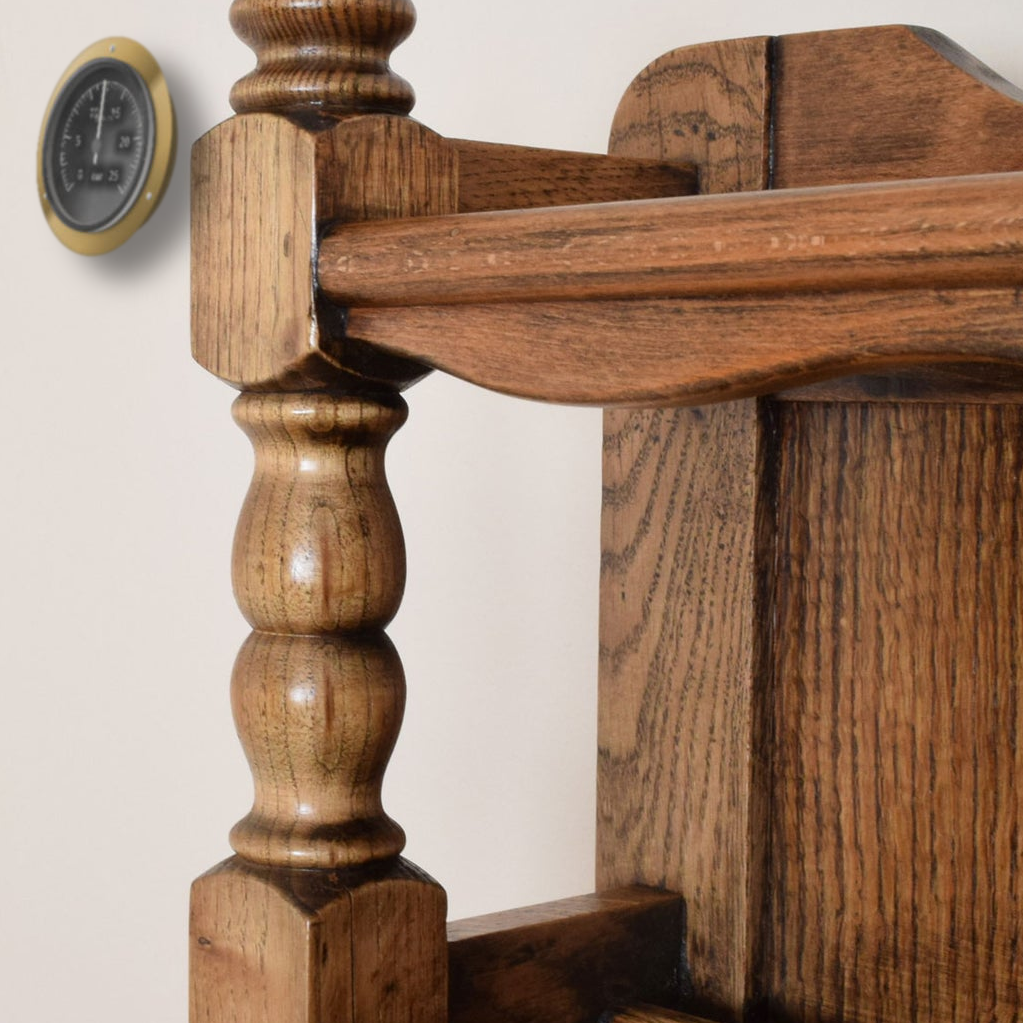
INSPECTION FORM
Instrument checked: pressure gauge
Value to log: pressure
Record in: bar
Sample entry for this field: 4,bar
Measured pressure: 12.5,bar
